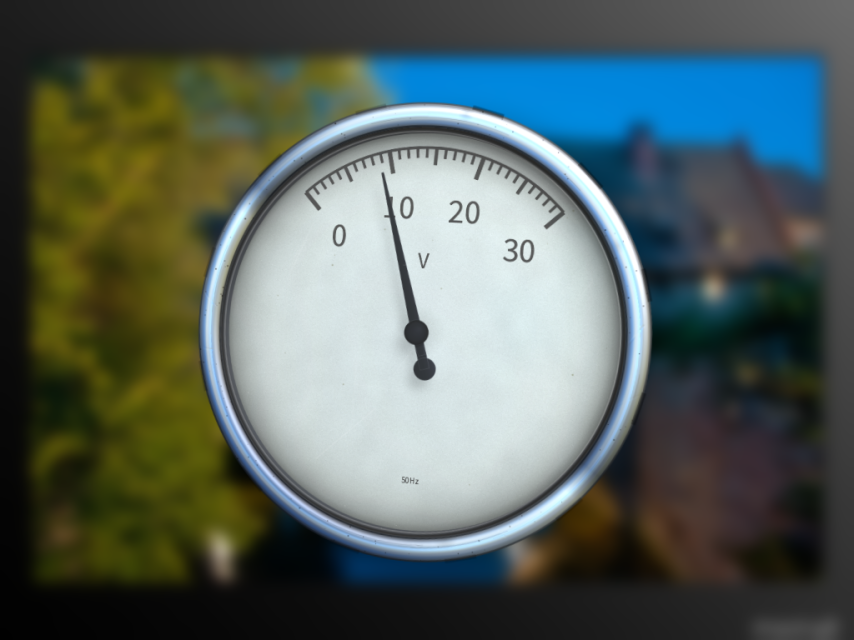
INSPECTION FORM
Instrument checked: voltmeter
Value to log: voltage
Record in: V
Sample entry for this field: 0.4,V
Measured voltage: 9,V
